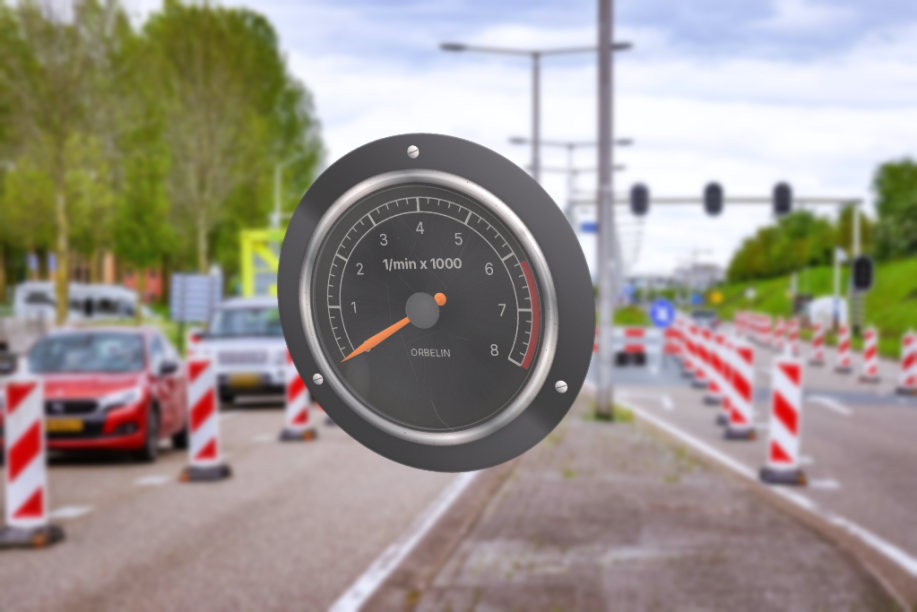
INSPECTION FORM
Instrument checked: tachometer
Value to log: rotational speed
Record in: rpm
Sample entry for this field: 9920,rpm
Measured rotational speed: 0,rpm
